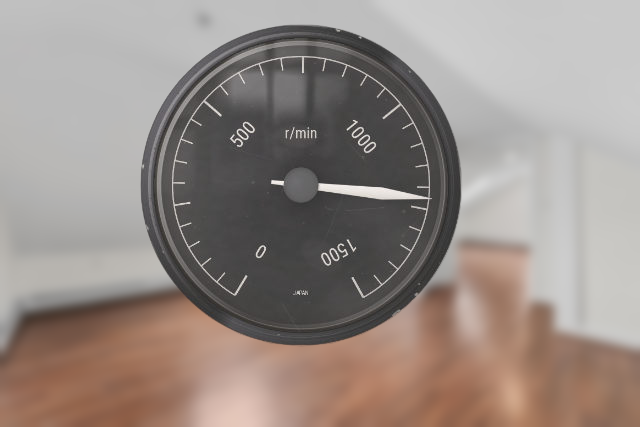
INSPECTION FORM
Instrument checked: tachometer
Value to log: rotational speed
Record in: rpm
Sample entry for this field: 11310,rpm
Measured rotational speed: 1225,rpm
